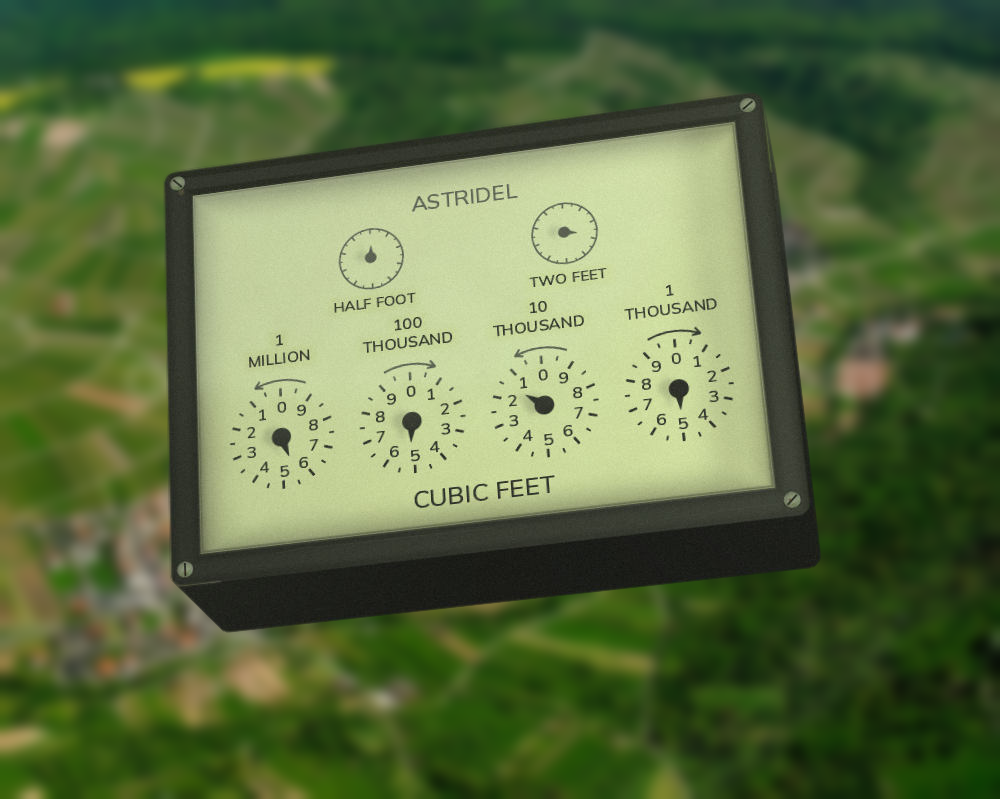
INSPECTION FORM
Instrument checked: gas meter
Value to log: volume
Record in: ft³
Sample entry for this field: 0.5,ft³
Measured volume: 551500,ft³
